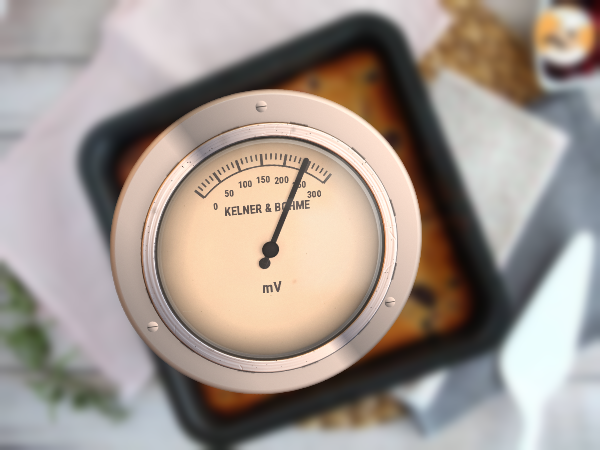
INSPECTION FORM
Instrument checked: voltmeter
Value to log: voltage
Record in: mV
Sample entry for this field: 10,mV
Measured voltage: 240,mV
